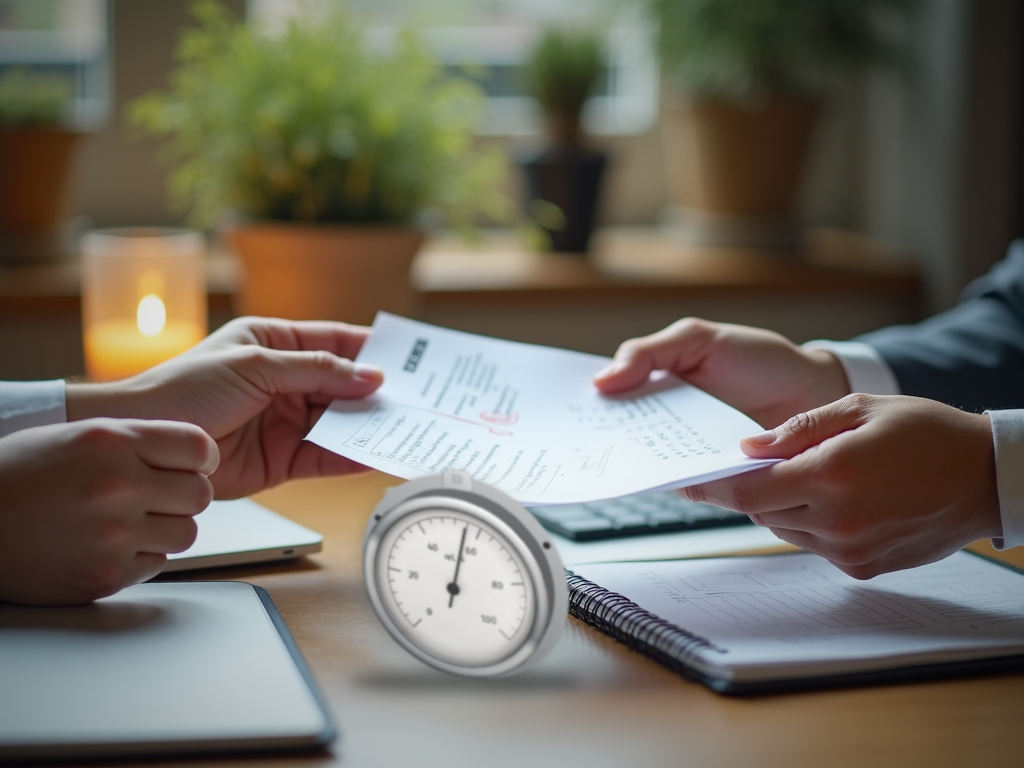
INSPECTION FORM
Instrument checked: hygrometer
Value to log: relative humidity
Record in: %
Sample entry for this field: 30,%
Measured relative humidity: 56,%
